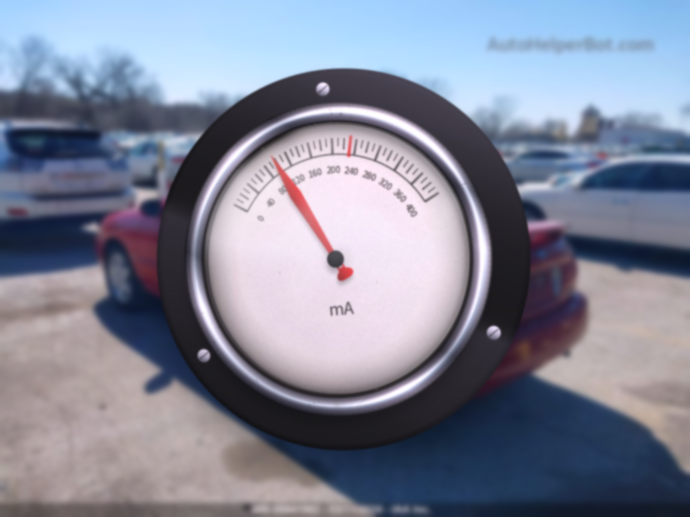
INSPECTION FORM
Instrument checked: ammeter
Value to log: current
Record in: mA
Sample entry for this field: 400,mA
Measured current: 100,mA
